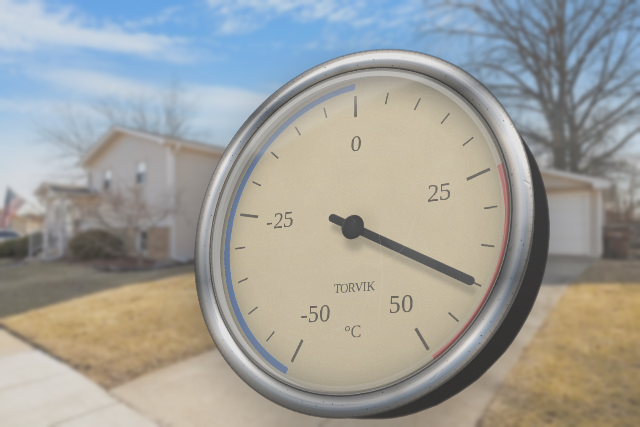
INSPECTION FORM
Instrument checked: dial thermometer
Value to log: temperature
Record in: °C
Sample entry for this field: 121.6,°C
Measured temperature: 40,°C
